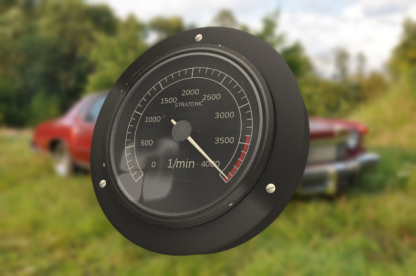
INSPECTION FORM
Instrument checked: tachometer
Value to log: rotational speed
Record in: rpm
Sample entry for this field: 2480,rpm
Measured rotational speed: 3950,rpm
